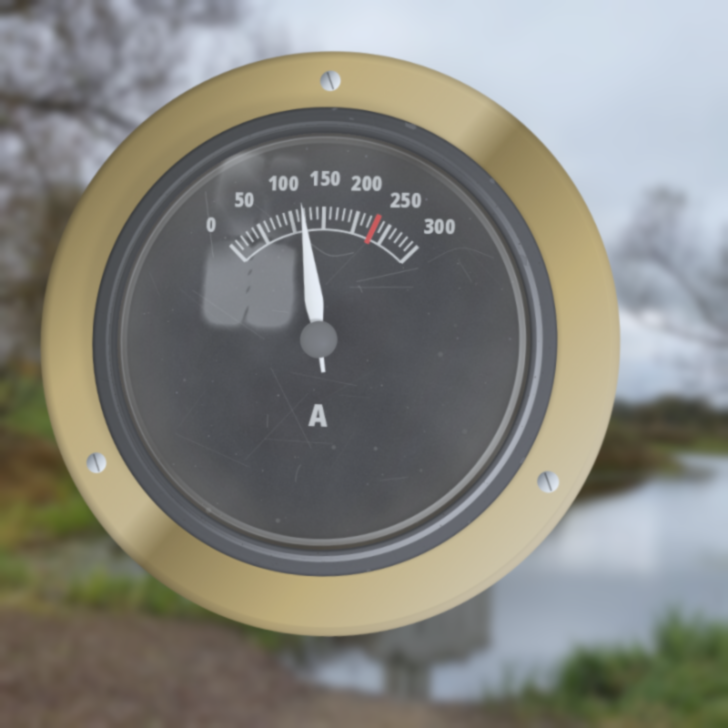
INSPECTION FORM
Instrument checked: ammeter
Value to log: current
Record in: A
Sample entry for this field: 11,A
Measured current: 120,A
